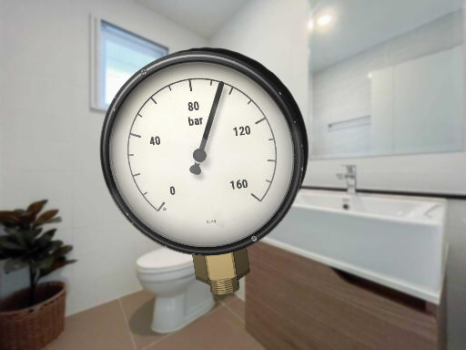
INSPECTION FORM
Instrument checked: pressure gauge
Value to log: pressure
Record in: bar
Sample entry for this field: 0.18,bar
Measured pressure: 95,bar
